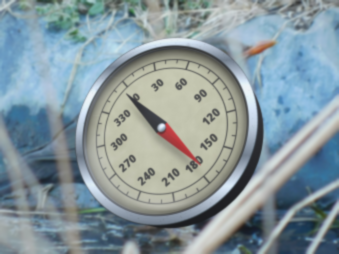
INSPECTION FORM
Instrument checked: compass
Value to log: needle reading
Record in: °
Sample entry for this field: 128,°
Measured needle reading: 175,°
